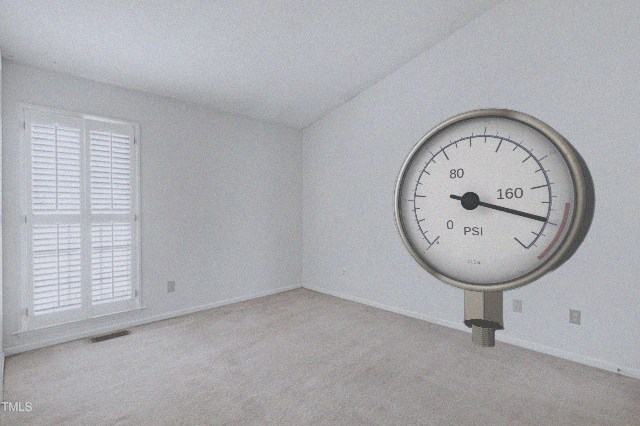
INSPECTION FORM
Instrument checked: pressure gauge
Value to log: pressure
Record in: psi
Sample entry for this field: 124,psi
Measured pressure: 180,psi
